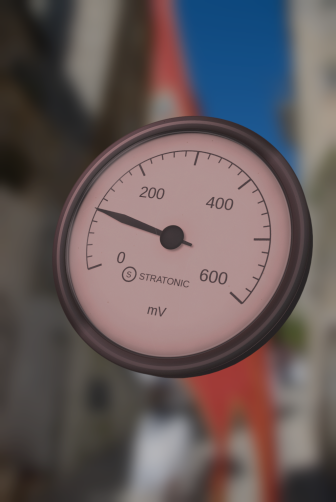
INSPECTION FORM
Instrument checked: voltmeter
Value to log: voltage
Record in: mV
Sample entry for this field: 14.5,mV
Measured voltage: 100,mV
